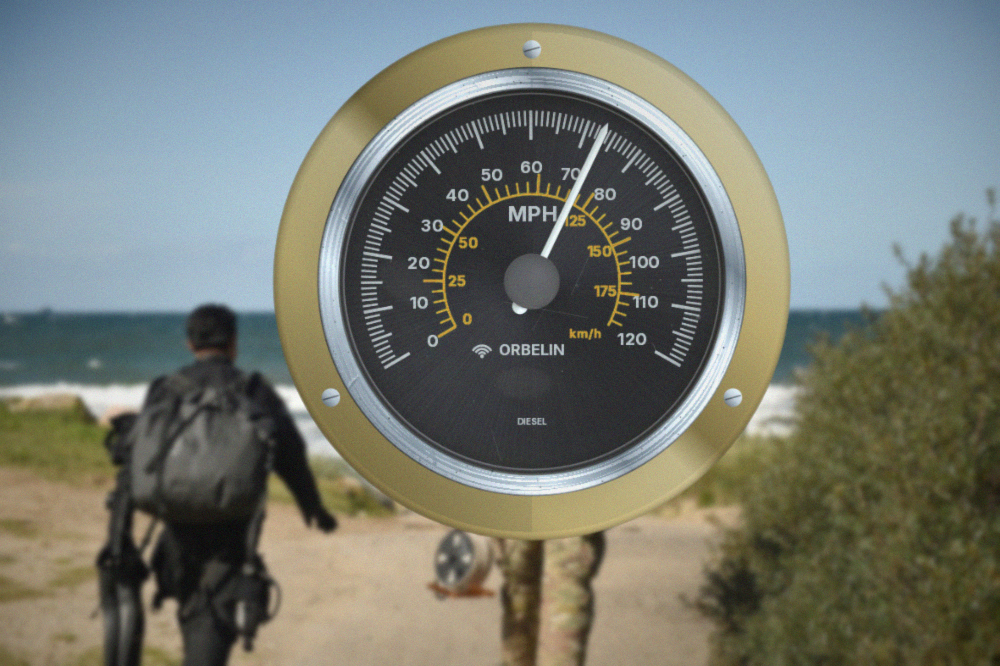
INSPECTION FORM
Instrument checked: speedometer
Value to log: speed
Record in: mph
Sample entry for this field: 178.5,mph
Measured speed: 73,mph
